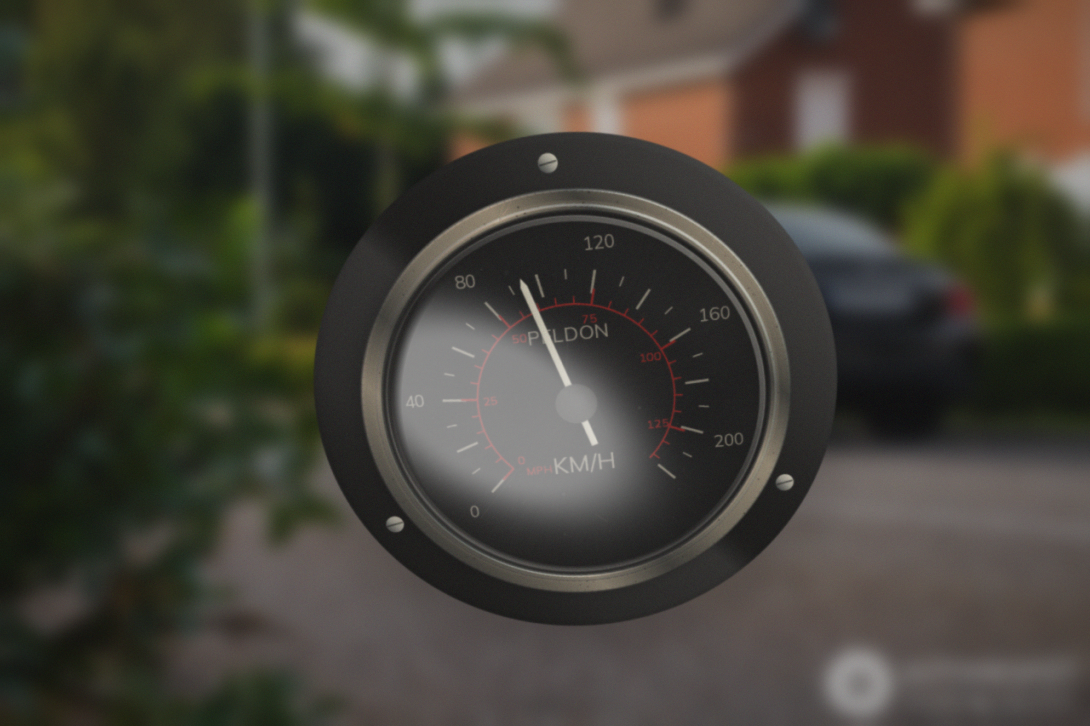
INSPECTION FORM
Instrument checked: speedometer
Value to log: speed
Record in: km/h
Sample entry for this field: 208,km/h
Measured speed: 95,km/h
